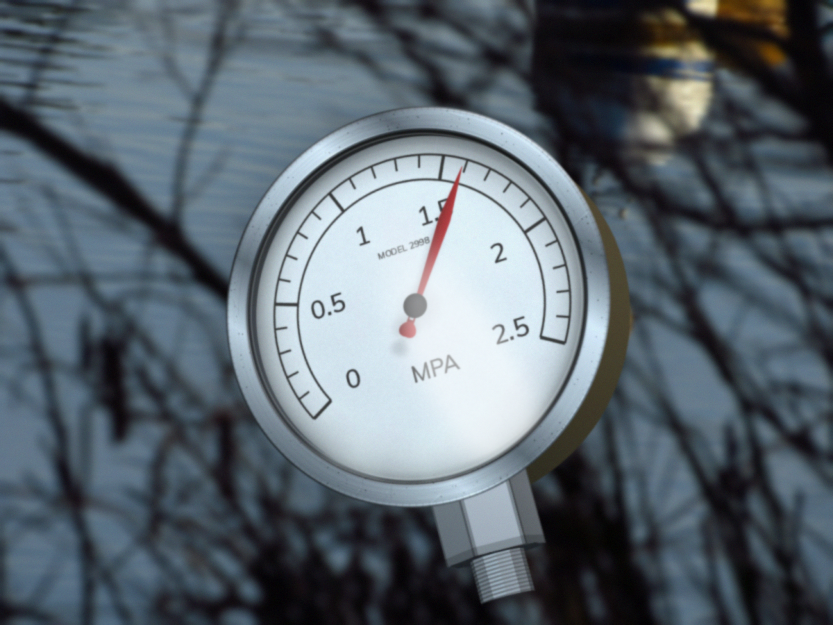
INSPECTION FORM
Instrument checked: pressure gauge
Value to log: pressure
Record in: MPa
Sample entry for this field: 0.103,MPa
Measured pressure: 1.6,MPa
